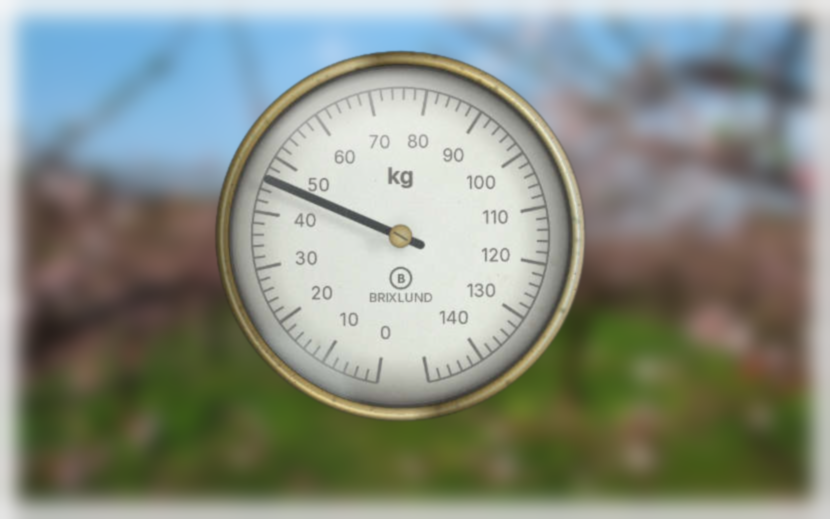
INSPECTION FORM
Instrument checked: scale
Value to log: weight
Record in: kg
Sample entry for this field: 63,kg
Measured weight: 46,kg
